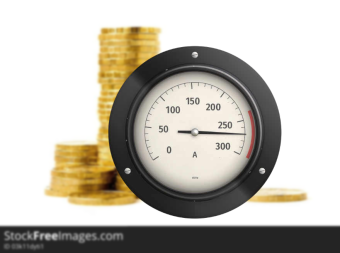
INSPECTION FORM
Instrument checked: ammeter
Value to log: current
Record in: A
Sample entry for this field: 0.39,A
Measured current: 270,A
